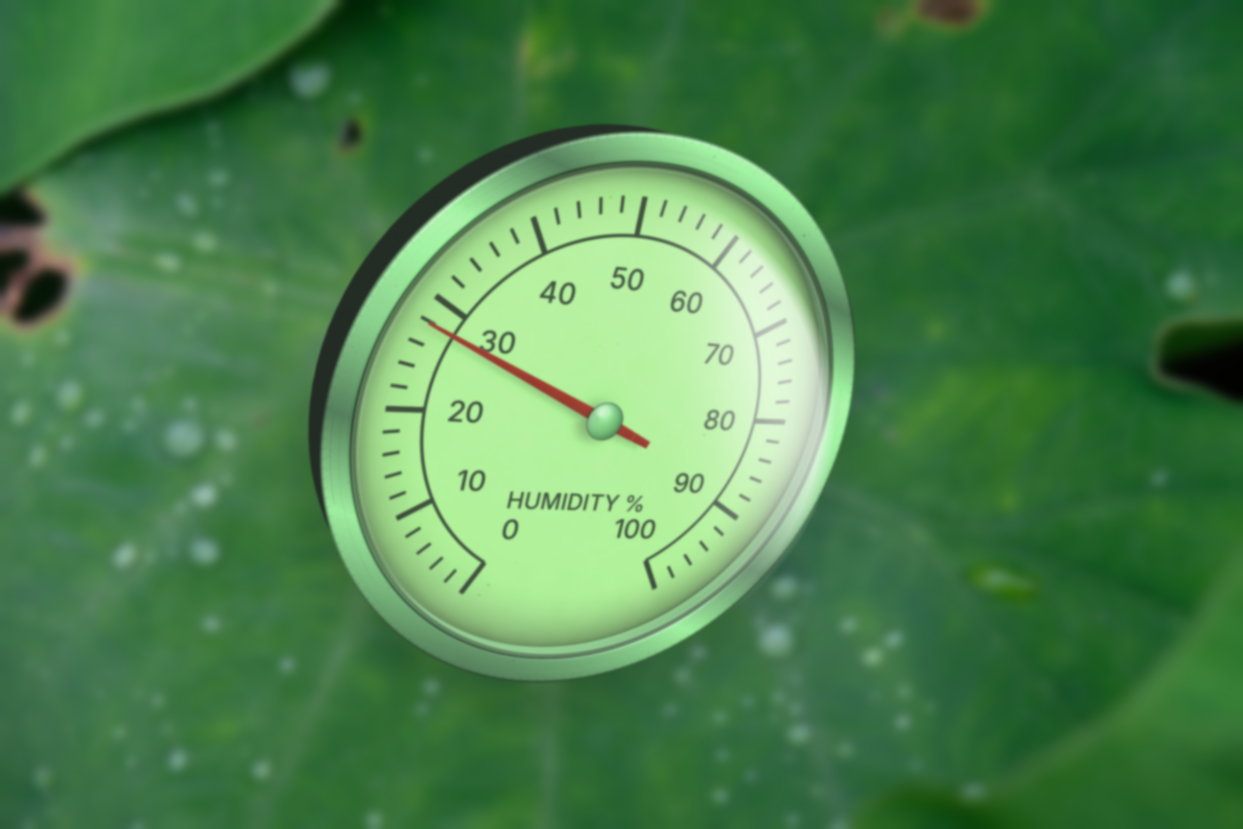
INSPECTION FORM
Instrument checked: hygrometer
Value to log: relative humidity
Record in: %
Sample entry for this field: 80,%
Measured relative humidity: 28,%
